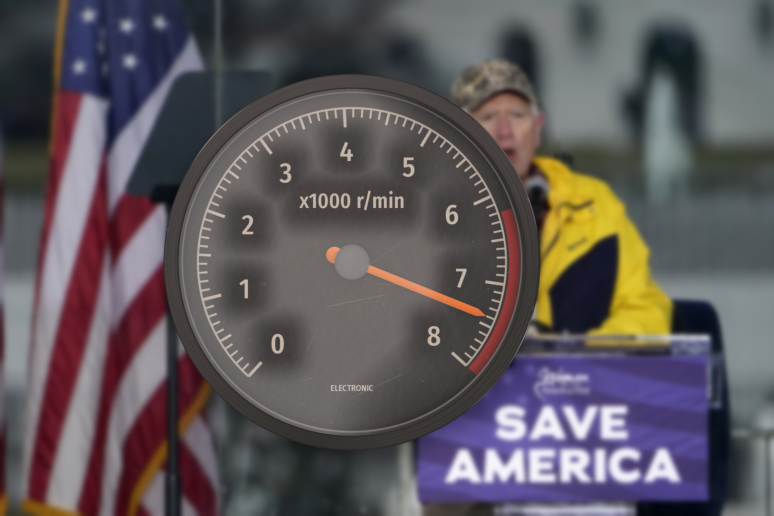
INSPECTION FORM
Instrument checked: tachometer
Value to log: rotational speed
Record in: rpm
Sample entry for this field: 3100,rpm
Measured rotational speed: 7400,rpm
